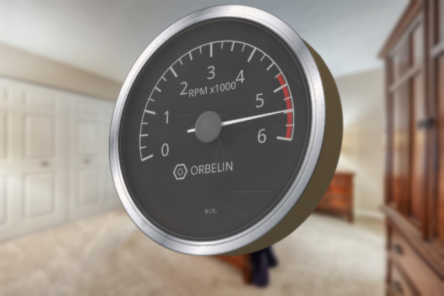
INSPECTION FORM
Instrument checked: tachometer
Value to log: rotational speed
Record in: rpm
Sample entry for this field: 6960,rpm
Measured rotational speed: 5500,rpm
